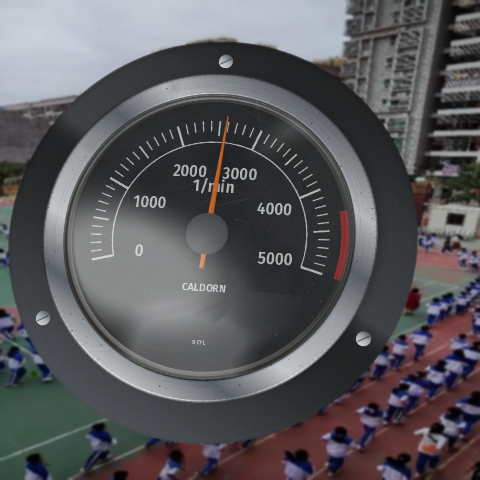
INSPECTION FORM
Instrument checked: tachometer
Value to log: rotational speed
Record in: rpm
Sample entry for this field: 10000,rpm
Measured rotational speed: 2600,rpm
